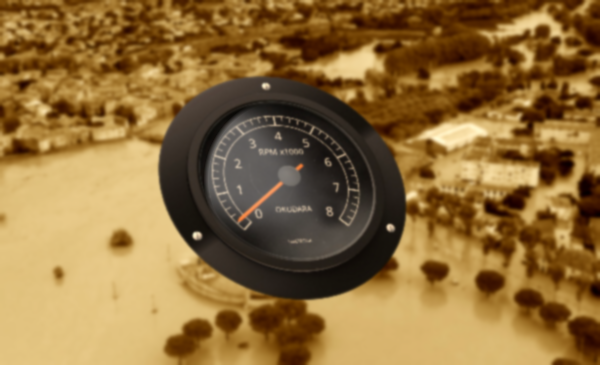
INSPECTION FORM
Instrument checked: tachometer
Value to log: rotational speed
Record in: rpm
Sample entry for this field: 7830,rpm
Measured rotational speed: 200,rpm
